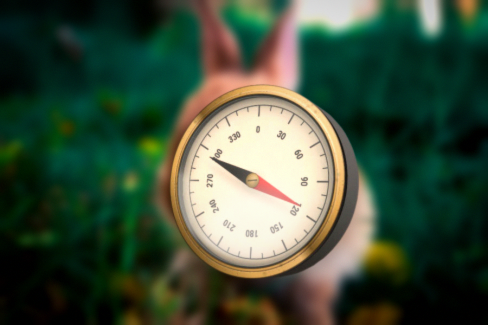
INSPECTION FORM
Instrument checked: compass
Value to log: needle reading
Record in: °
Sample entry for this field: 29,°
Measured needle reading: 115,°
